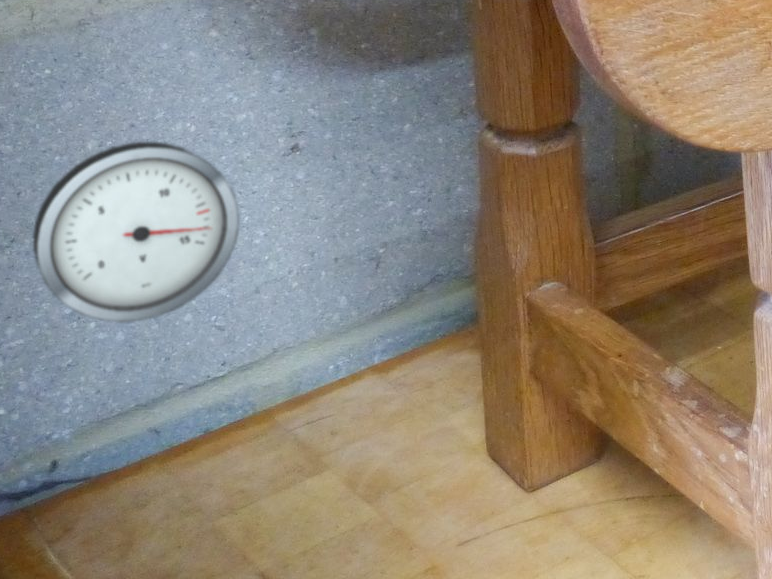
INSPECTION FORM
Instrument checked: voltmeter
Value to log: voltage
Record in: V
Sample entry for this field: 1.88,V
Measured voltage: 14,V
